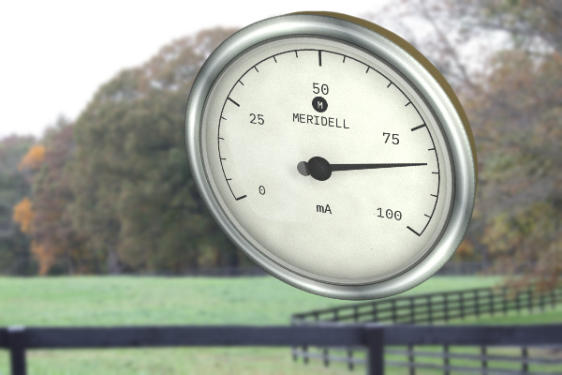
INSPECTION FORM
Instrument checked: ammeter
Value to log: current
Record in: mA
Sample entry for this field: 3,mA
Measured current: 82.5,mA
